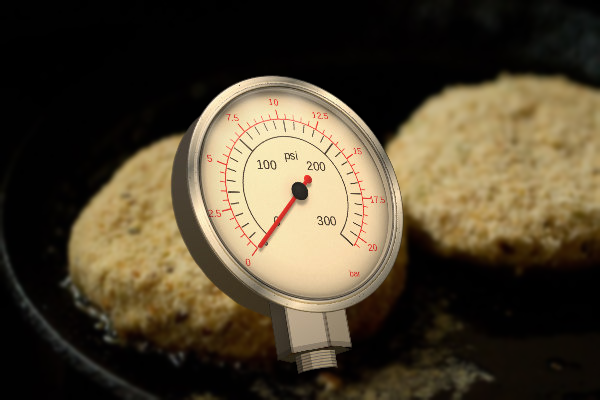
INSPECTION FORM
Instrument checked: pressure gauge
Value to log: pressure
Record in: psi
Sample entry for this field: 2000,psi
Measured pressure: 0,psi
